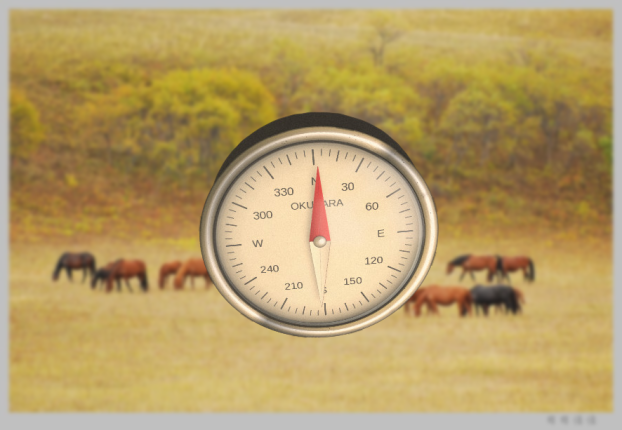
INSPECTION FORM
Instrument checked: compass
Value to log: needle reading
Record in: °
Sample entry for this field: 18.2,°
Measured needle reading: 2.5,°
